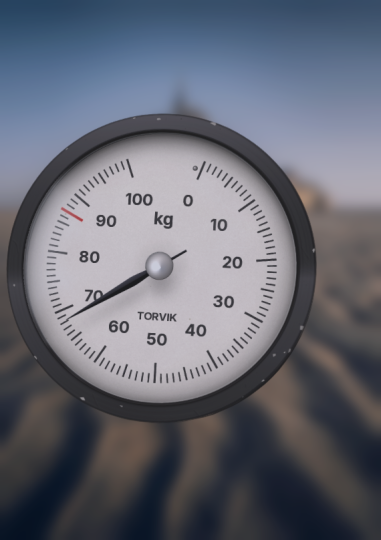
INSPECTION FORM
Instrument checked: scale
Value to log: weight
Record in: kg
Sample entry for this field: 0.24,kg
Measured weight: 68,kg
